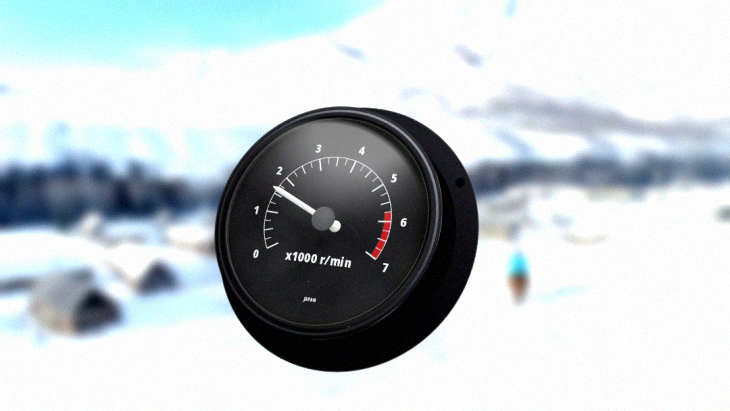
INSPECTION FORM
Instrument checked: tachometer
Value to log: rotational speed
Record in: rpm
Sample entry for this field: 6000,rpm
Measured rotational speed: 1625,rpm
